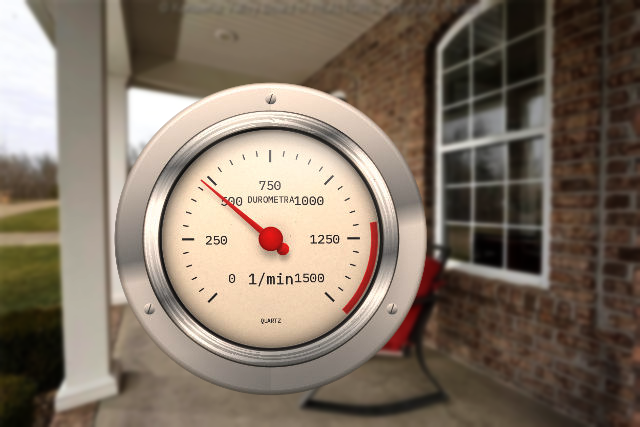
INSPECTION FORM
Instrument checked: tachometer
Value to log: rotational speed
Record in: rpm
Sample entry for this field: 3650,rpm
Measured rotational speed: 475,rpm
